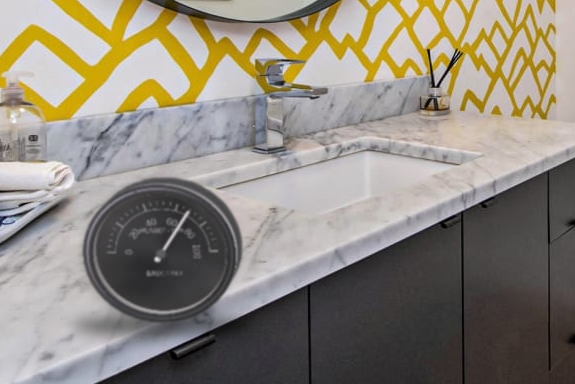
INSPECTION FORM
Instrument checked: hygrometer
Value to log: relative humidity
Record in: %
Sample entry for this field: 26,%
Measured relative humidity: 68,%
